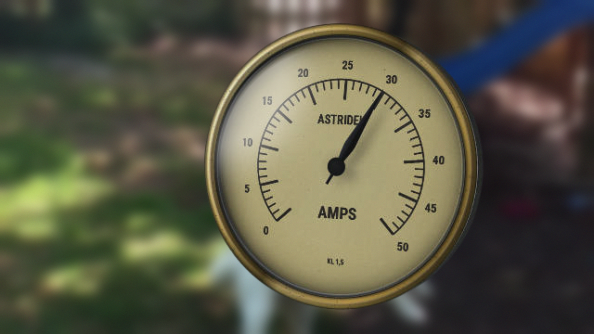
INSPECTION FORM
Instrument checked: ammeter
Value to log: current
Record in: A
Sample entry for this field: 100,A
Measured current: 30,A
